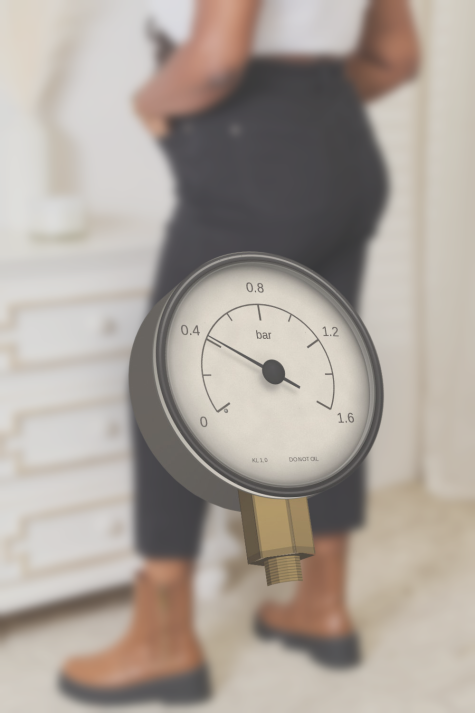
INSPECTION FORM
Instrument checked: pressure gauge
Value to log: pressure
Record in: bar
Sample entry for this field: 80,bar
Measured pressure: 0.4,bar
